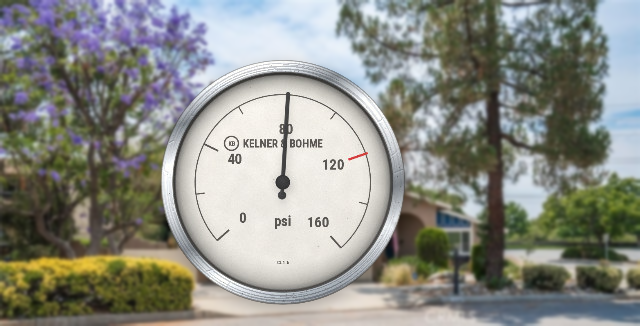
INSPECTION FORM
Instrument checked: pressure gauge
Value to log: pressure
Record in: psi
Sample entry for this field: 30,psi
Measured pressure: 80,psi
